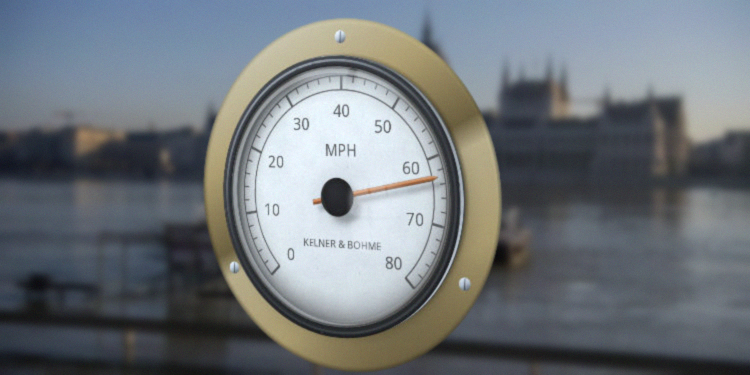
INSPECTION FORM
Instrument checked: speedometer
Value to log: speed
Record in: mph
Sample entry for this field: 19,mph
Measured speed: 63,mph
